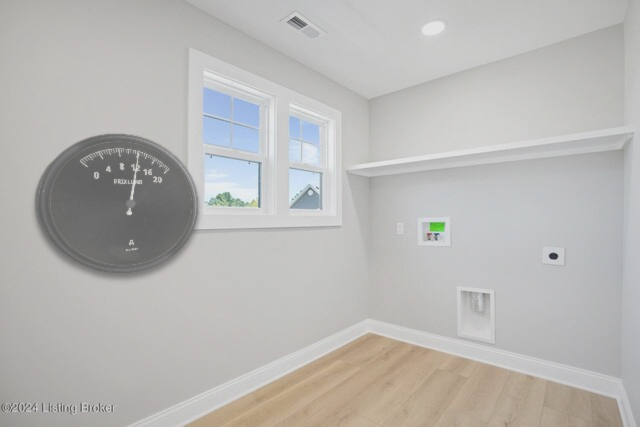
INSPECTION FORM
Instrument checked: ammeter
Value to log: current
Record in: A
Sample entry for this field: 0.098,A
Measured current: 12,A
